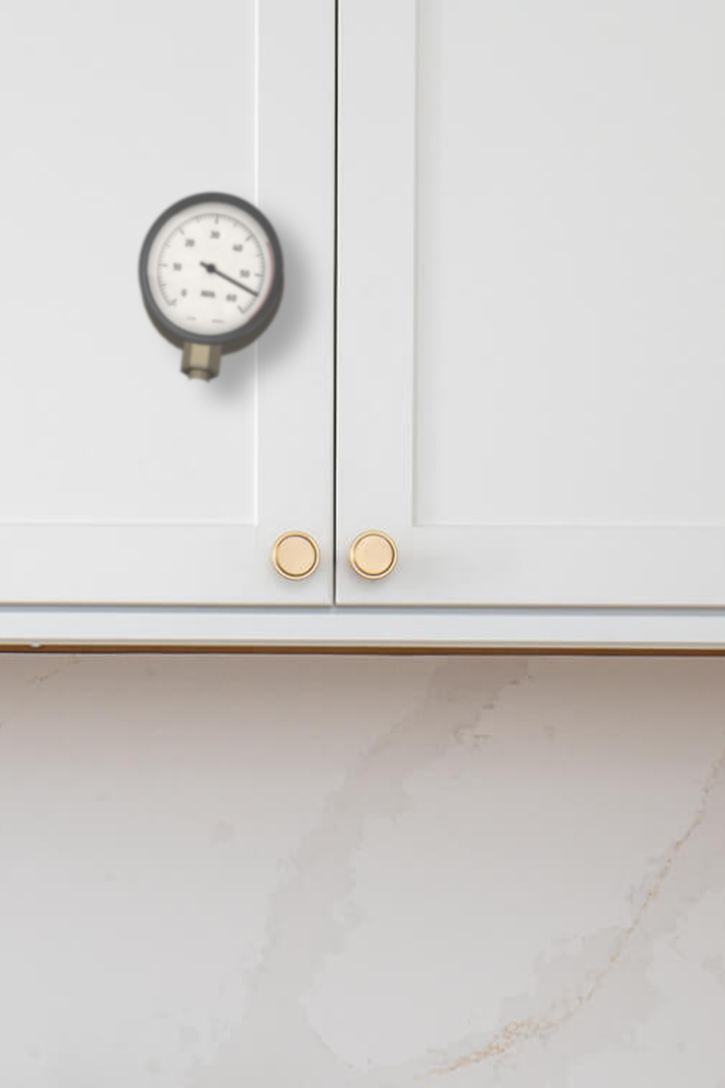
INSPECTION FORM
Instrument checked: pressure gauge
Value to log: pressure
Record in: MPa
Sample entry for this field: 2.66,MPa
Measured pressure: 55,MPa
